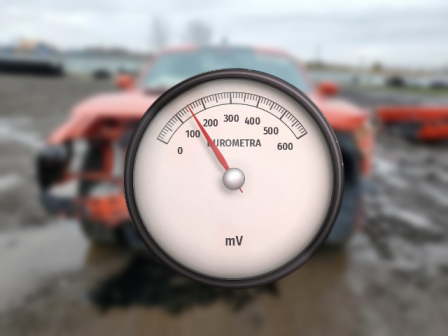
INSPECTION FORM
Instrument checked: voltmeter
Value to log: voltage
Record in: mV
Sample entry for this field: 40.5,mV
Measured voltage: 150,mV
